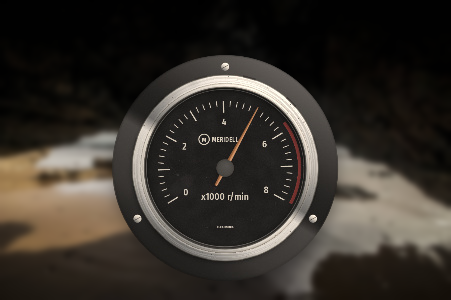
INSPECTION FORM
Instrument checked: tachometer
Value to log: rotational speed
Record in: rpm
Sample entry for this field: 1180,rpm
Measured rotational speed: 5000,rpm
